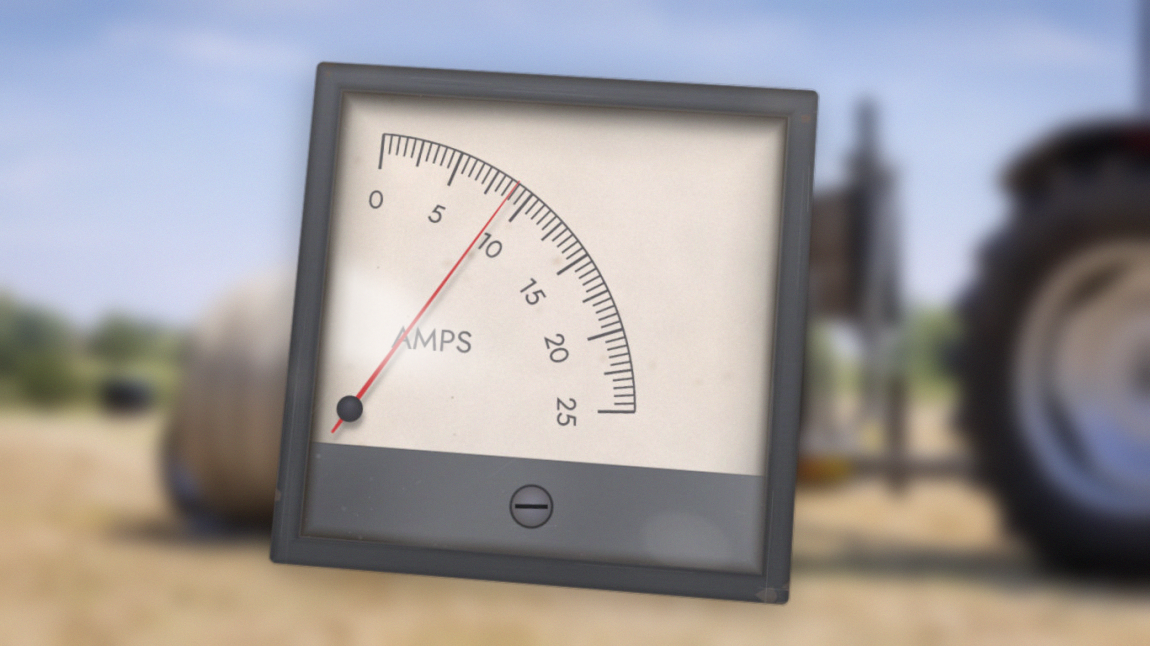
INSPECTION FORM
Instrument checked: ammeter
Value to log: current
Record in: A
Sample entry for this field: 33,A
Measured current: 9,A
